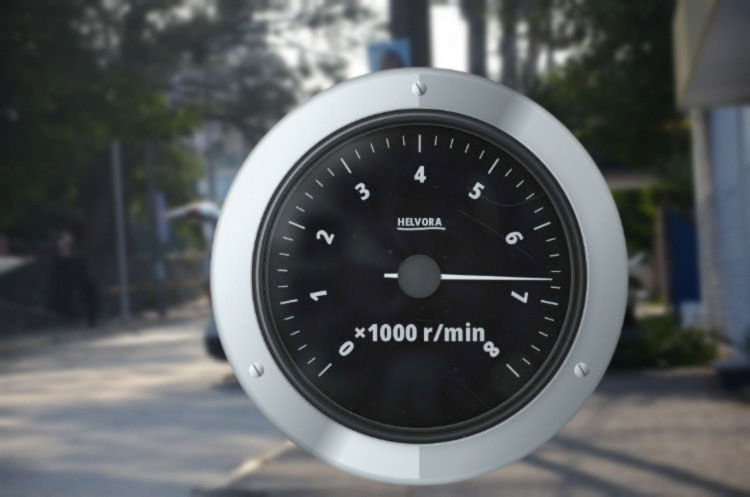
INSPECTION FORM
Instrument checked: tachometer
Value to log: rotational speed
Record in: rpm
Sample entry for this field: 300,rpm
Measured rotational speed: 6700,rpm
